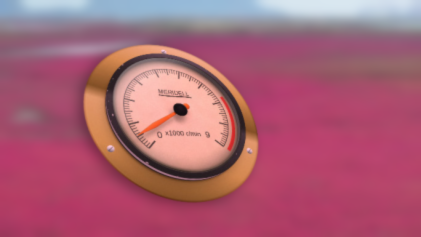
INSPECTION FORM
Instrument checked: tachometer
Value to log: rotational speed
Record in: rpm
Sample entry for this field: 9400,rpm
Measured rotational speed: 500,rpm
